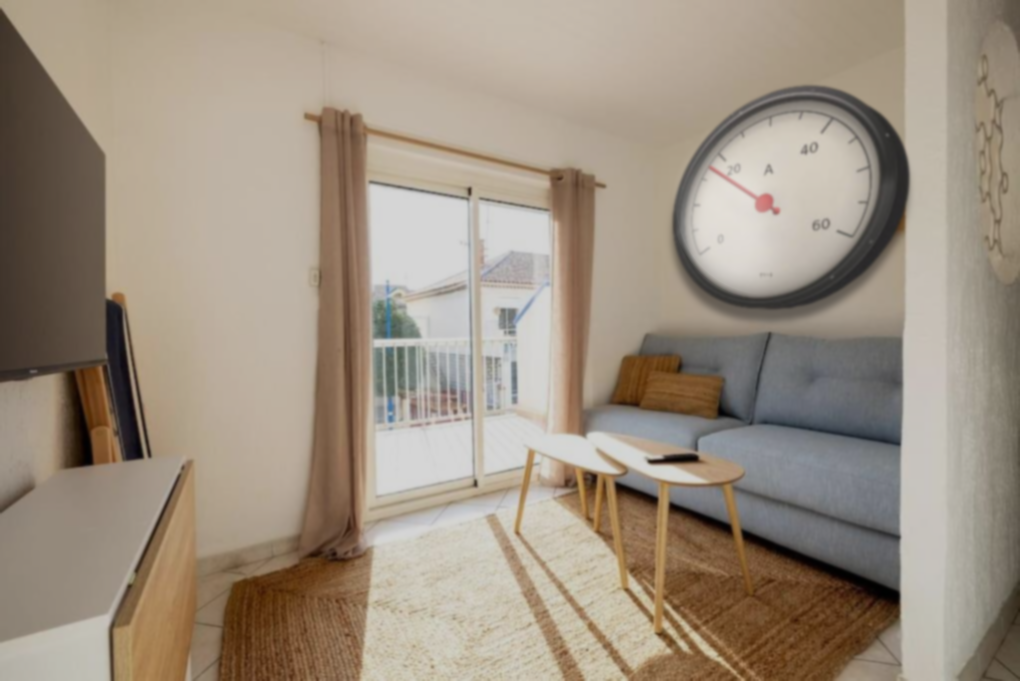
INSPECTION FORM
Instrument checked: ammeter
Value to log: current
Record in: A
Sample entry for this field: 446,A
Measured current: 17.5,A
